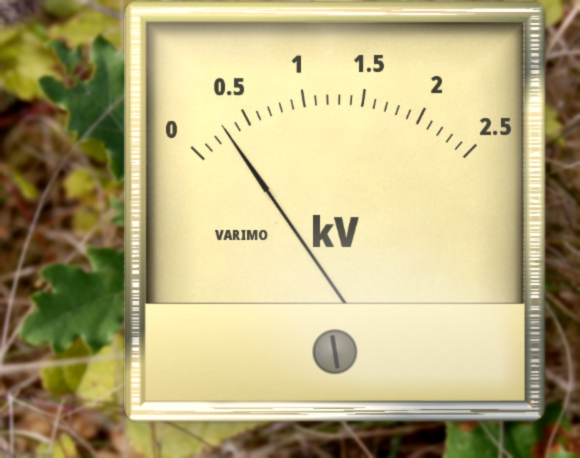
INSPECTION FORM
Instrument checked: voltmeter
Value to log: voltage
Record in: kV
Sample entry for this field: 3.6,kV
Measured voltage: 0.3,kV
